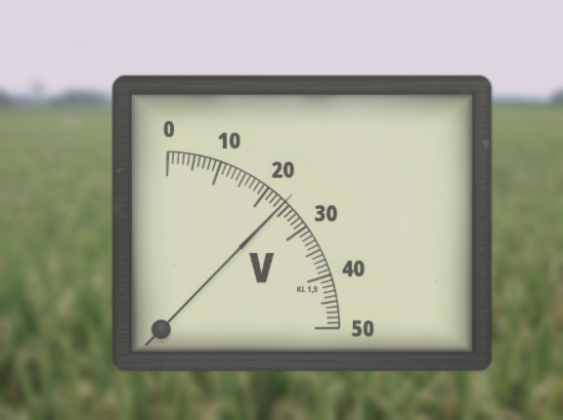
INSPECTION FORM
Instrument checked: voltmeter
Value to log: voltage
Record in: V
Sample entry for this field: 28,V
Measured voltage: 24,V
